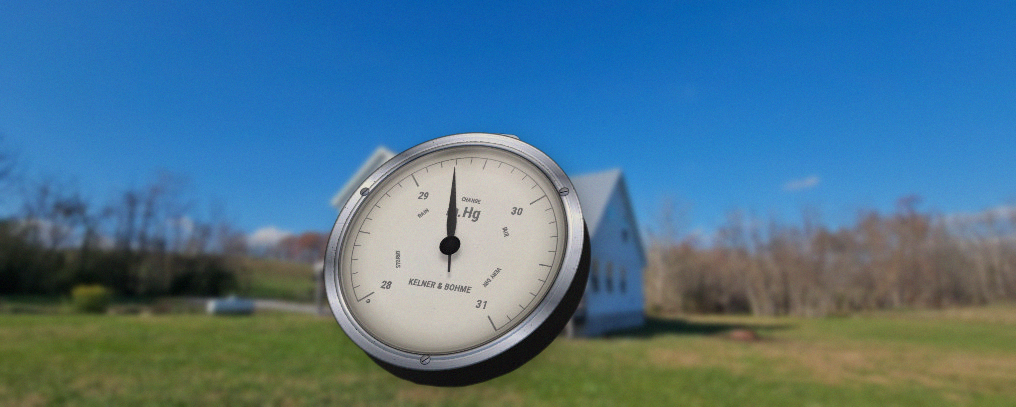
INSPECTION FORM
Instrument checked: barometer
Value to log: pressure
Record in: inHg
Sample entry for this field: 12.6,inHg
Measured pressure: 29.3,inHg
